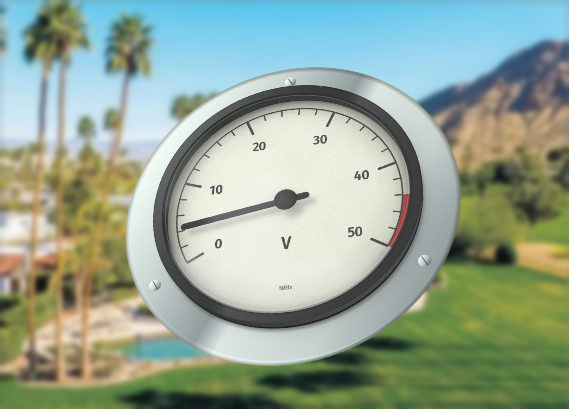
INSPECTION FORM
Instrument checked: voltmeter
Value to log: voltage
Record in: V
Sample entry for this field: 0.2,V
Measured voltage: 4,V
